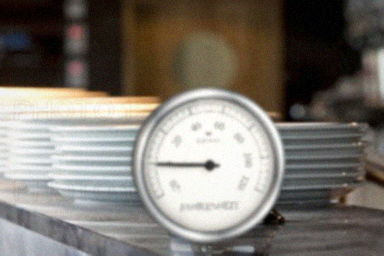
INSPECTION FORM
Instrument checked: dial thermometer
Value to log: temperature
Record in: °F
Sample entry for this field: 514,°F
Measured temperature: 0,°F
